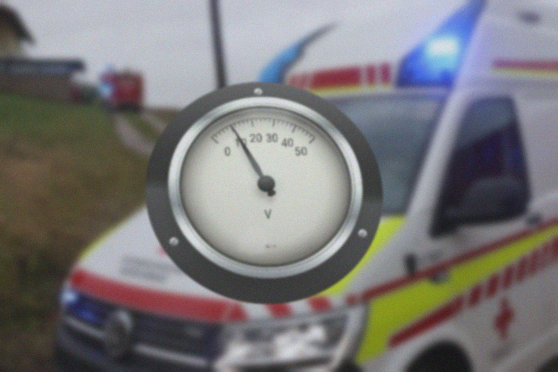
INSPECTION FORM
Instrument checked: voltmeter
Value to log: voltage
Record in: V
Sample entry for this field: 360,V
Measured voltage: 10,V
